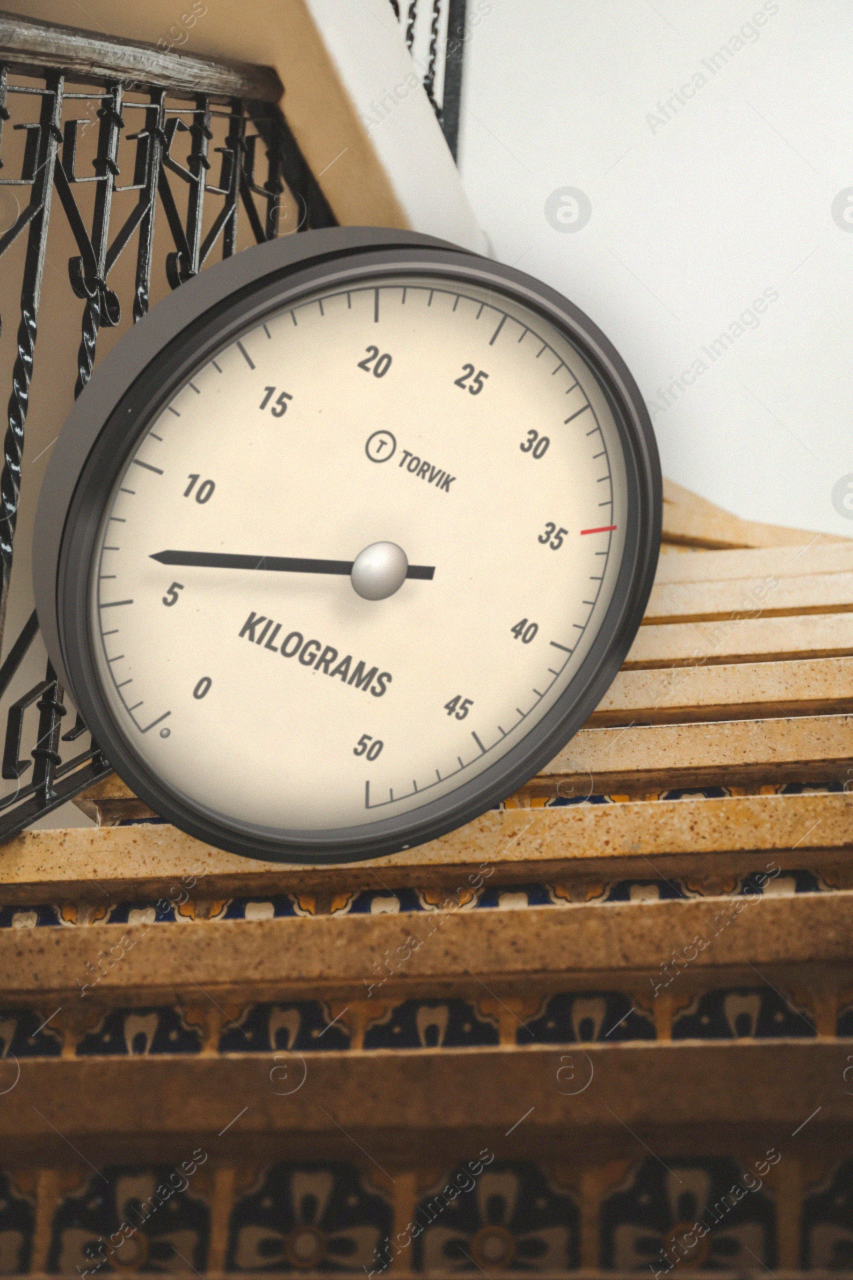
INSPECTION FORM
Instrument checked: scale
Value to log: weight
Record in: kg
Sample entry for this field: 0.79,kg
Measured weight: 7,kg
